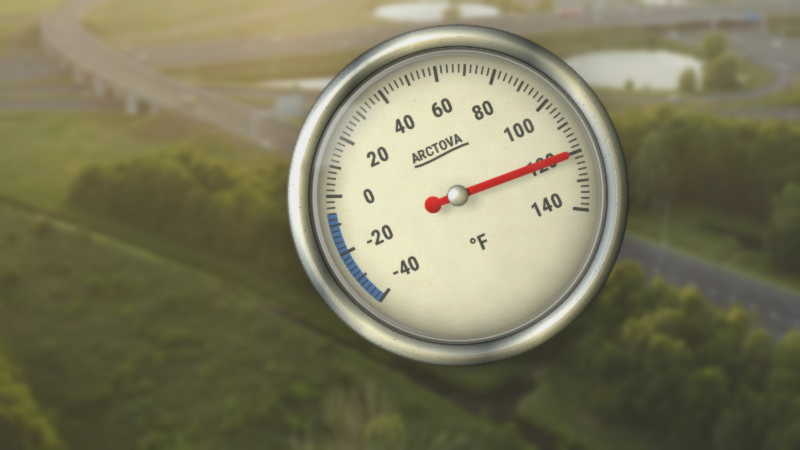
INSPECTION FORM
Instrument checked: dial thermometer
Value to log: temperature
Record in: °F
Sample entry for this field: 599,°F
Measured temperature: 120,°F
